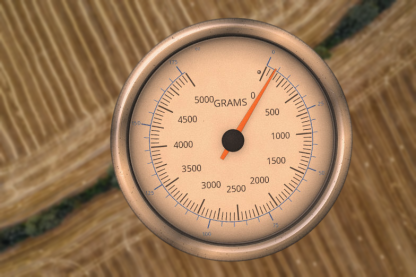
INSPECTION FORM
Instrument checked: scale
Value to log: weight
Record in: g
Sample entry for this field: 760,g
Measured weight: 100,g
